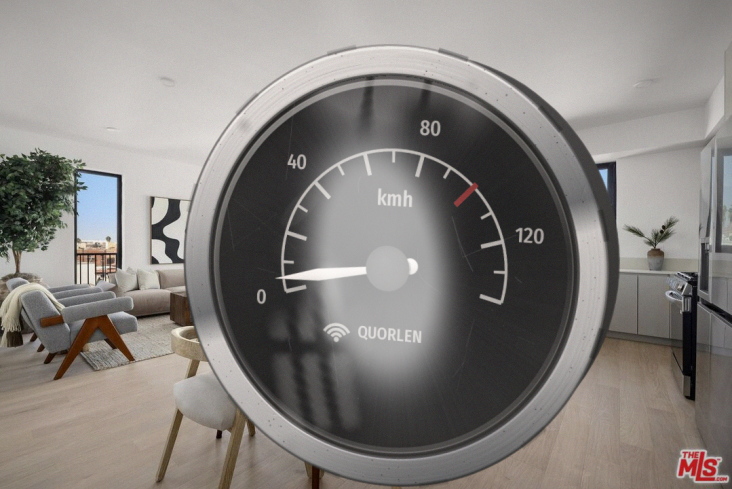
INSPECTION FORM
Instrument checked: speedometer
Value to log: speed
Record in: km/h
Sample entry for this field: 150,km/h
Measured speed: 5,km/h
